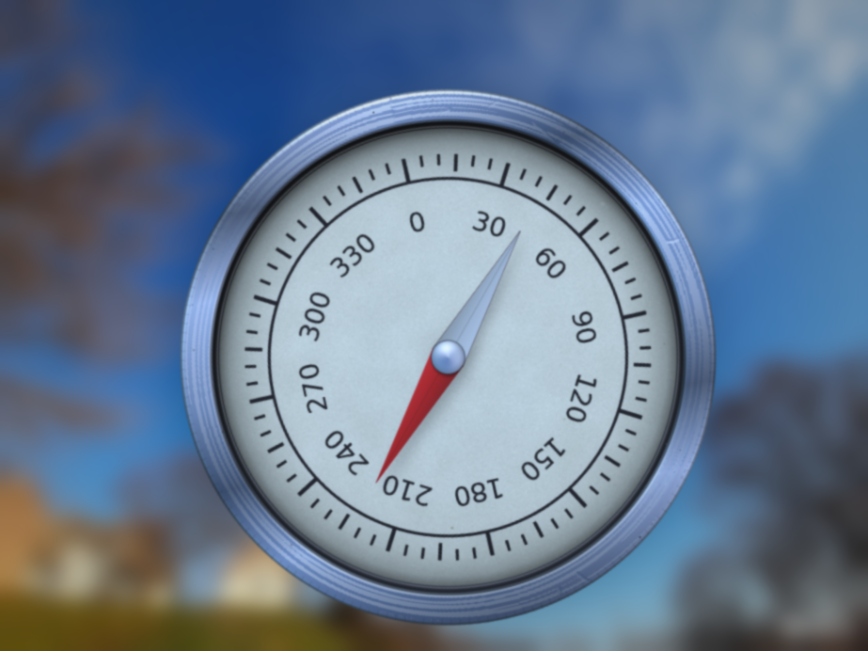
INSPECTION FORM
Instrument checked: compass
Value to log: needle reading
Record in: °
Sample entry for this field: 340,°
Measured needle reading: 222.5,°
